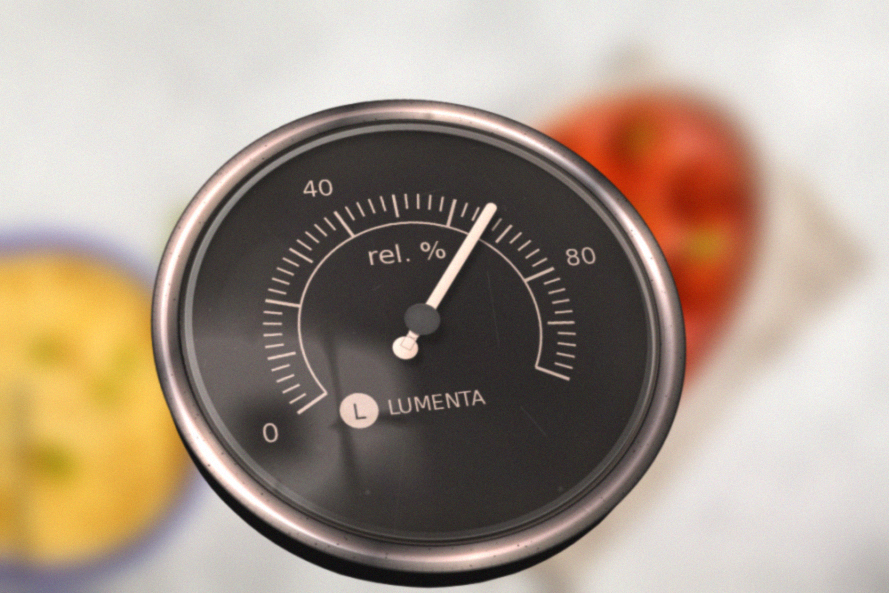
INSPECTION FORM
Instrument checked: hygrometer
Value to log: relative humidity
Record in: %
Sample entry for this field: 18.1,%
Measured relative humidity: 66,%
